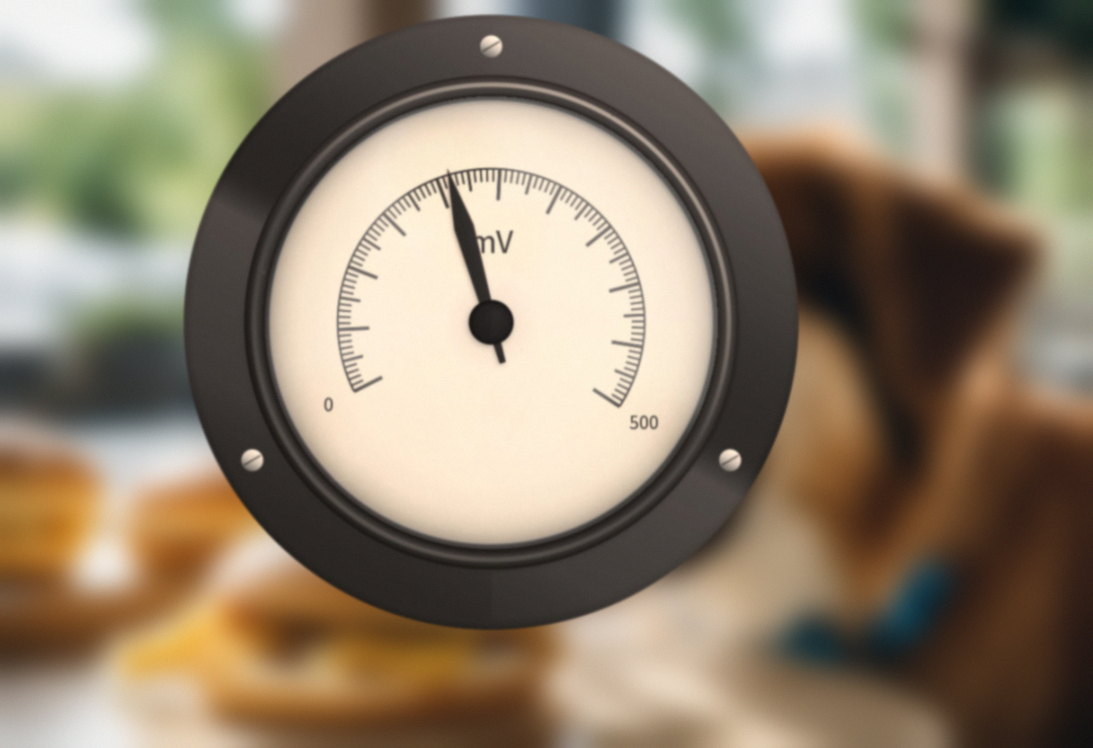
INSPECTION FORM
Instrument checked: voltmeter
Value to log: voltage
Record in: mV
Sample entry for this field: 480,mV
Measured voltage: 210,mV
